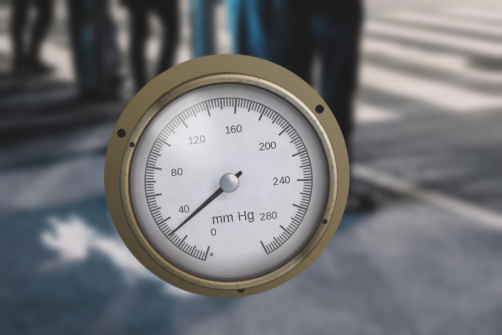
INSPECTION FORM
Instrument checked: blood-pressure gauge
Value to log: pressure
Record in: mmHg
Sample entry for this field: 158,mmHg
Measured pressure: 30,mmHg
